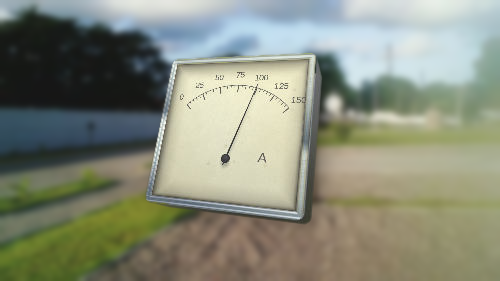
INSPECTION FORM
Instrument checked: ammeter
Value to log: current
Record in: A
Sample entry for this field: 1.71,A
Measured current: 100,A
